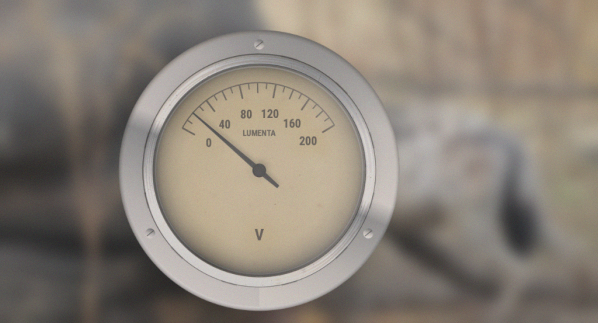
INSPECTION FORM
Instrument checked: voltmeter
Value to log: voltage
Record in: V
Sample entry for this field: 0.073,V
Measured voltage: 20,V
